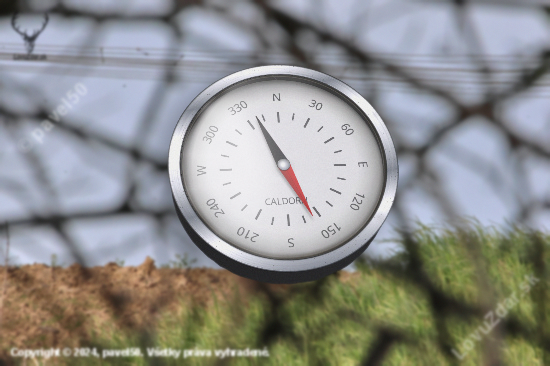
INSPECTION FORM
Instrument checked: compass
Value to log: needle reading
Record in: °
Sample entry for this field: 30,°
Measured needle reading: 157.5,°
